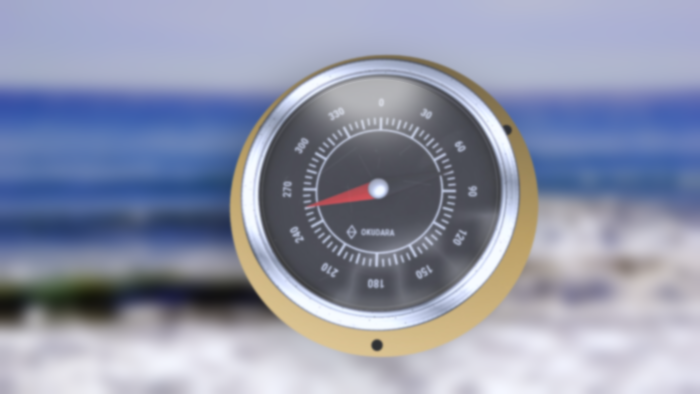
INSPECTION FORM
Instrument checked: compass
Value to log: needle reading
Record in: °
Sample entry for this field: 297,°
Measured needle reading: 255,°
